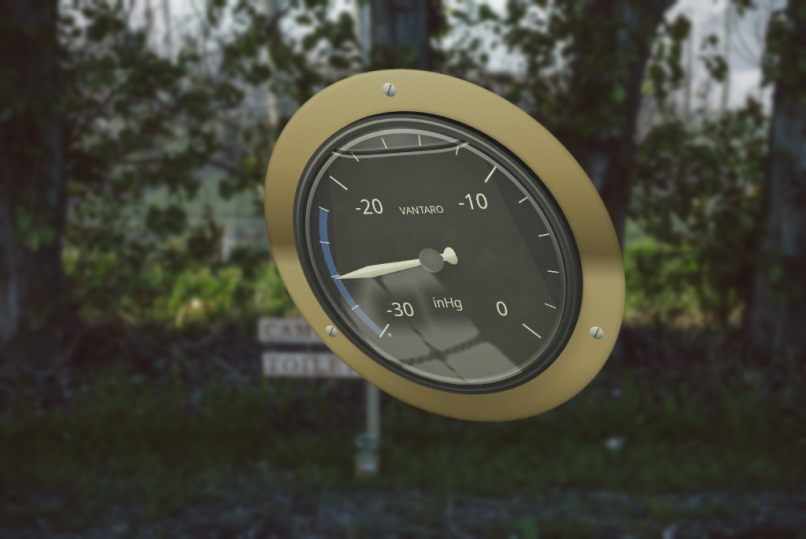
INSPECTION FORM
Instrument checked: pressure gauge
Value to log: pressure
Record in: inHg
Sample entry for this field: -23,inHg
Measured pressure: -26,inHg
